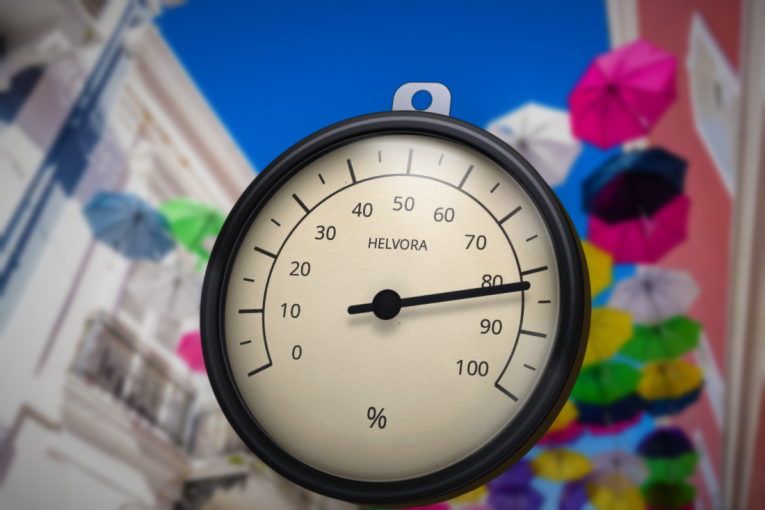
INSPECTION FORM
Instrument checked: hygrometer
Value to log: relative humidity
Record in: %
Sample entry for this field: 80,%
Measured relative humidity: 82.5,%
